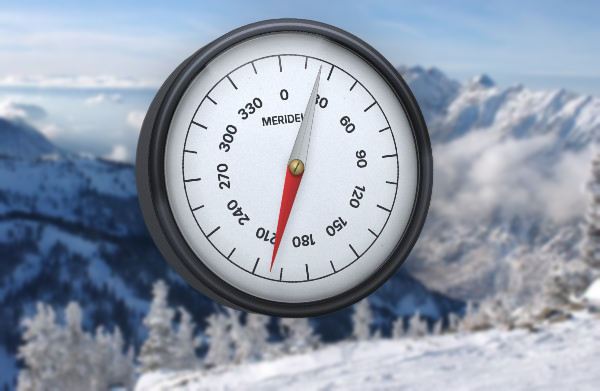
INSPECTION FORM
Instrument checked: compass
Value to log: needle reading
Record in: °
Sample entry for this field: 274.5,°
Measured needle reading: 202.5,°
